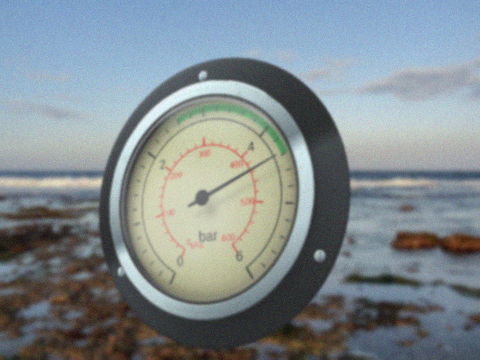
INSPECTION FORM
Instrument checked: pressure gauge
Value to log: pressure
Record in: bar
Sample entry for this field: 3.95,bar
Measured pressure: 4.4,bar
